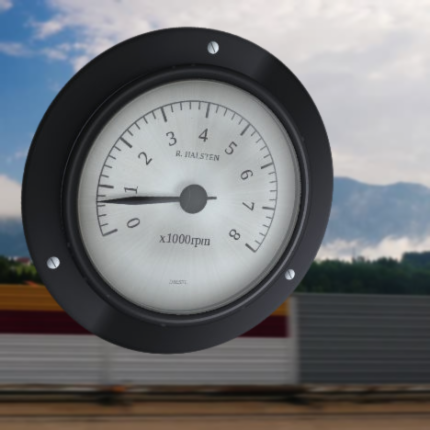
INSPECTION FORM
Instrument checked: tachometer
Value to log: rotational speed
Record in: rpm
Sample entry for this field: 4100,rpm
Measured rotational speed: 700,rpm
